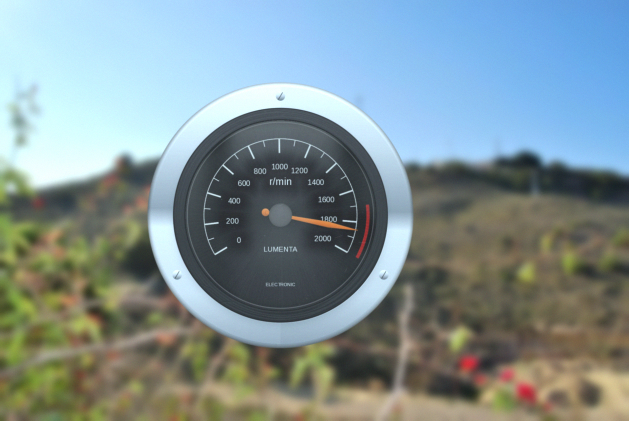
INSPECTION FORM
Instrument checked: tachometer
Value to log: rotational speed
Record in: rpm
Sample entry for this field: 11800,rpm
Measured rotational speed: 1850,rpm
